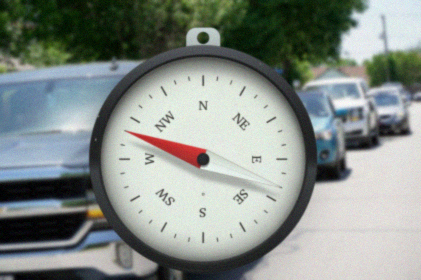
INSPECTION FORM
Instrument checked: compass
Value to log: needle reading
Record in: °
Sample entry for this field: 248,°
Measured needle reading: 290,°
